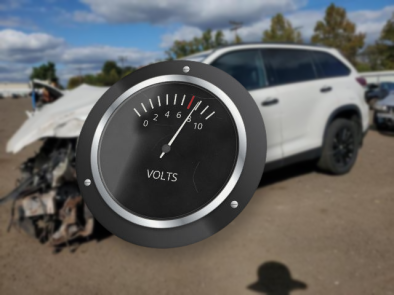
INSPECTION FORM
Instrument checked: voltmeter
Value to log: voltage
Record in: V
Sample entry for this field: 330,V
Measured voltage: 8,V
